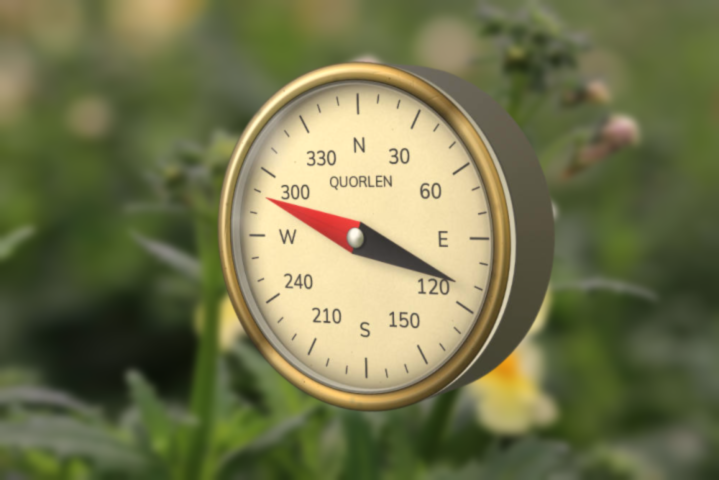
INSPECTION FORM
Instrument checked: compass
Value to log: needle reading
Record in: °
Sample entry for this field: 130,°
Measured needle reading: 290,°
